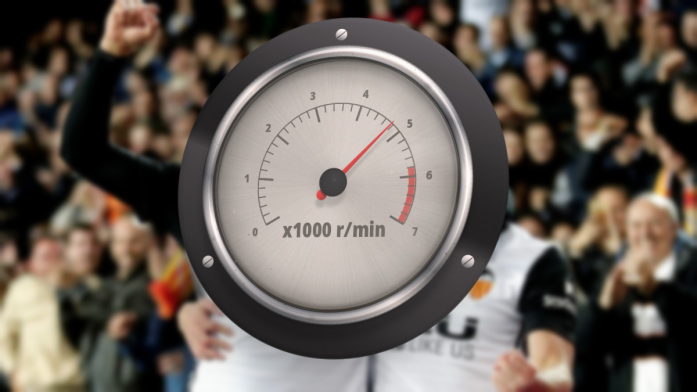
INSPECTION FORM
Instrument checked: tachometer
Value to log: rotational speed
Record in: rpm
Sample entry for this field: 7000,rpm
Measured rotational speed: 4800,rpm
